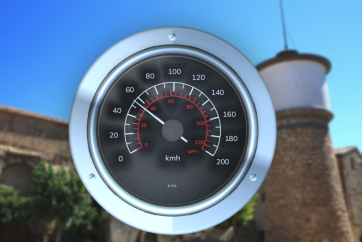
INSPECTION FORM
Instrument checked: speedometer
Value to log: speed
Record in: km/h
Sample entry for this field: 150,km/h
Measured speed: 55,km/h
